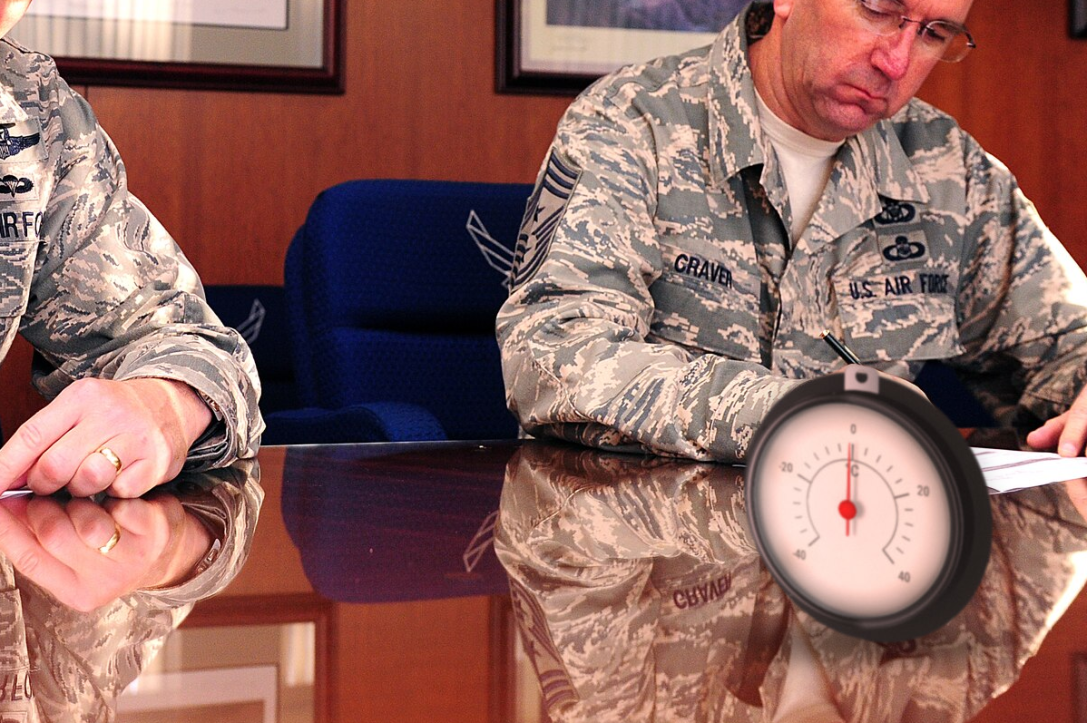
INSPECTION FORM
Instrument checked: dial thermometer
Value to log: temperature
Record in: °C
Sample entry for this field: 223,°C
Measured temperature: 0,°C
